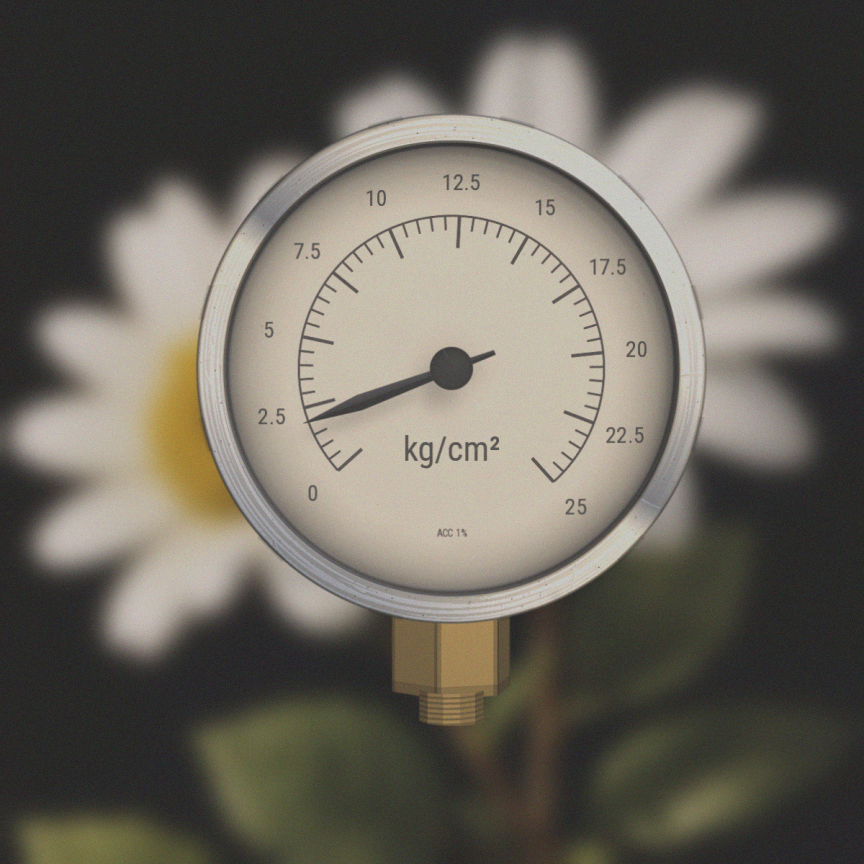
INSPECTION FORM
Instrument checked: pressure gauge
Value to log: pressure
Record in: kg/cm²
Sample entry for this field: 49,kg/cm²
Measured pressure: 2,kg/cm²
